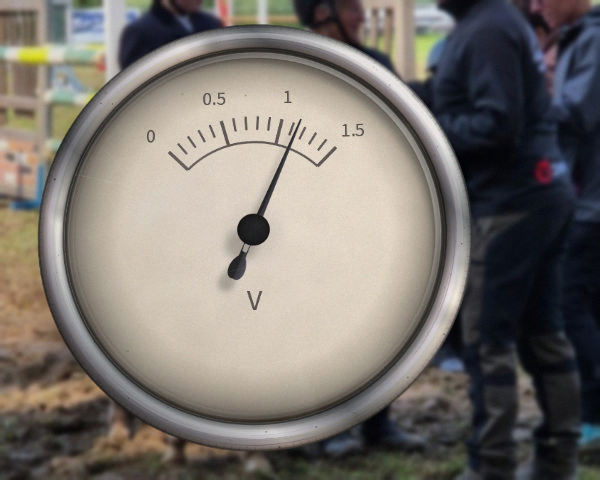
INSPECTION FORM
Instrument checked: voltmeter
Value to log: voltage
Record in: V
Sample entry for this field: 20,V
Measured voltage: 1.15,V
